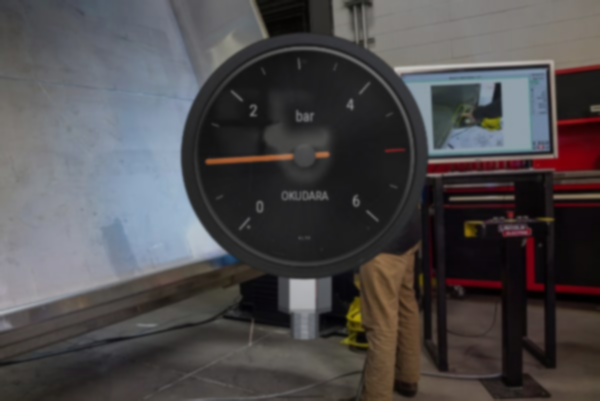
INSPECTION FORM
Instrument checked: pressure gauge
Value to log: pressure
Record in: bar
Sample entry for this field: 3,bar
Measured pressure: 1,bar
